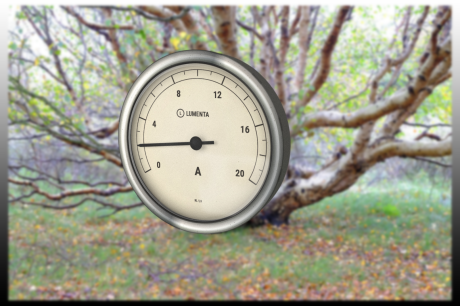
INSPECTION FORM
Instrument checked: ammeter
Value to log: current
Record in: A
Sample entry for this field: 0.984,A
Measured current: 2,A
